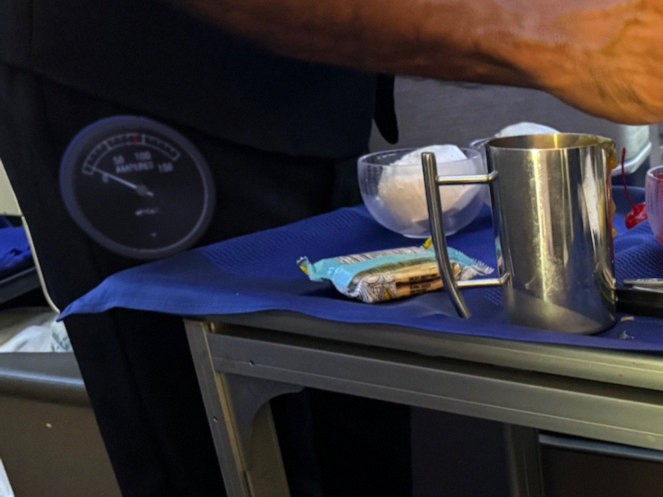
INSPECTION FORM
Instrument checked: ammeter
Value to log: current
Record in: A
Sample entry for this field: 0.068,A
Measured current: 10,A
